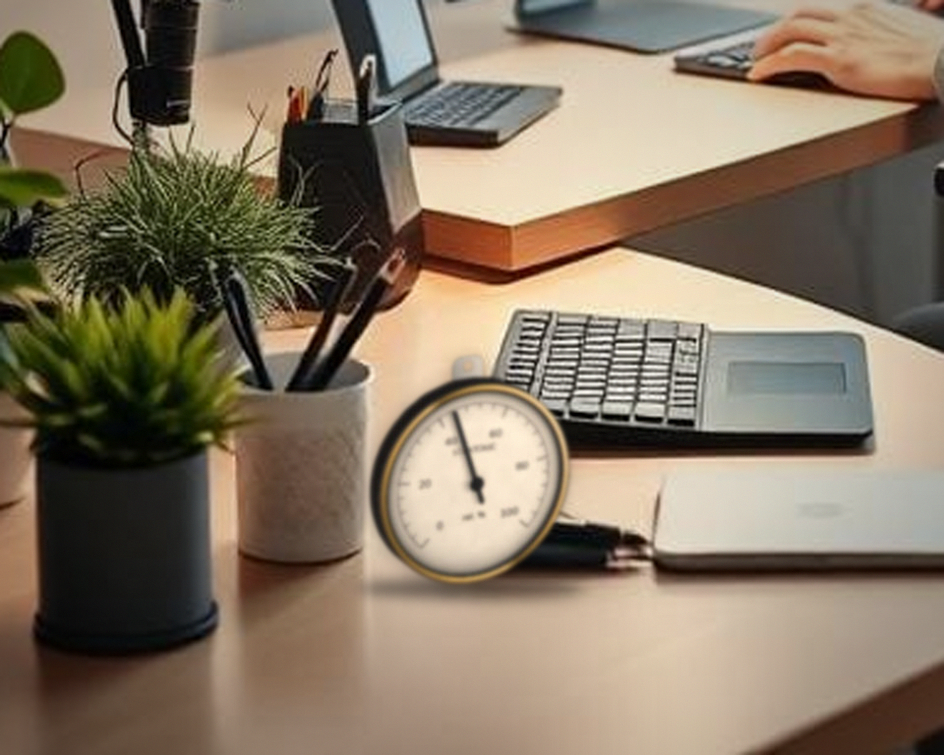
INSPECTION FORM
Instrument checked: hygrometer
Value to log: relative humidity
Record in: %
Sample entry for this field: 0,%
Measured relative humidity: 44,%
